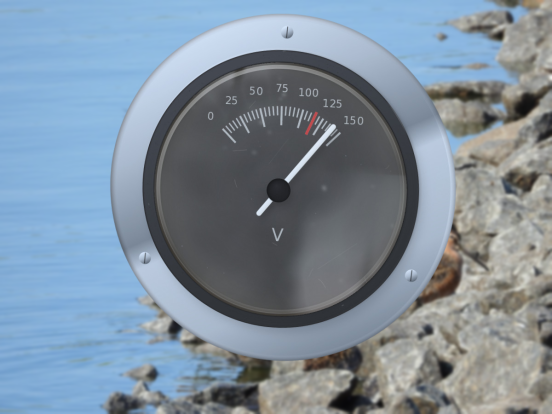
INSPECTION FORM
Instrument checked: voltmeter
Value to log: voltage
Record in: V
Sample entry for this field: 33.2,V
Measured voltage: 140,V
